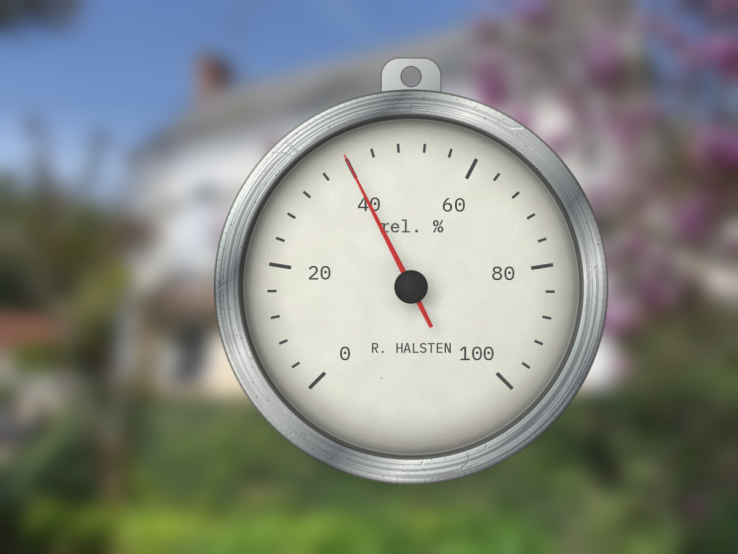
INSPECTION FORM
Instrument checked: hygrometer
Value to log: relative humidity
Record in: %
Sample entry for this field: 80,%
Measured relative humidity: 40,%
